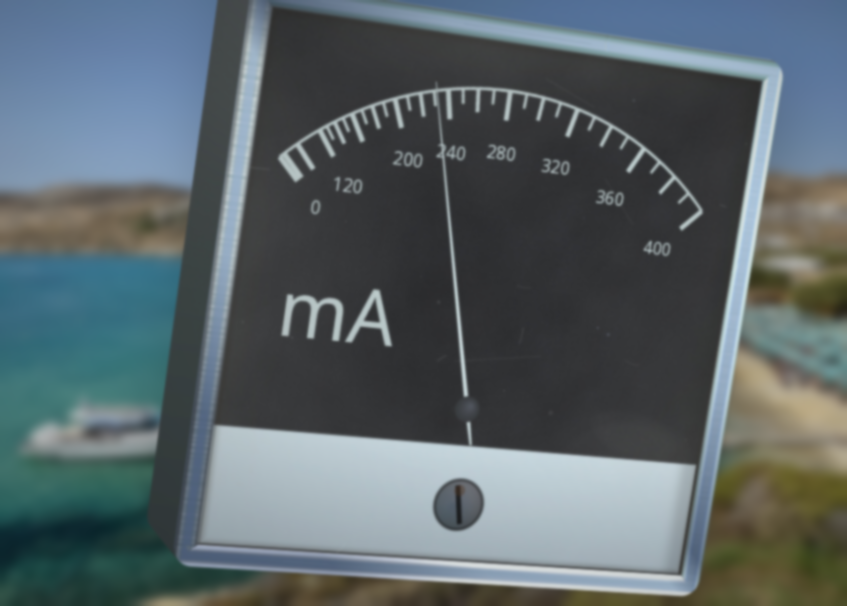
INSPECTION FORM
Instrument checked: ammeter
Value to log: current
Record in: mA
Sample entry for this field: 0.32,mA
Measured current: 230,mA
